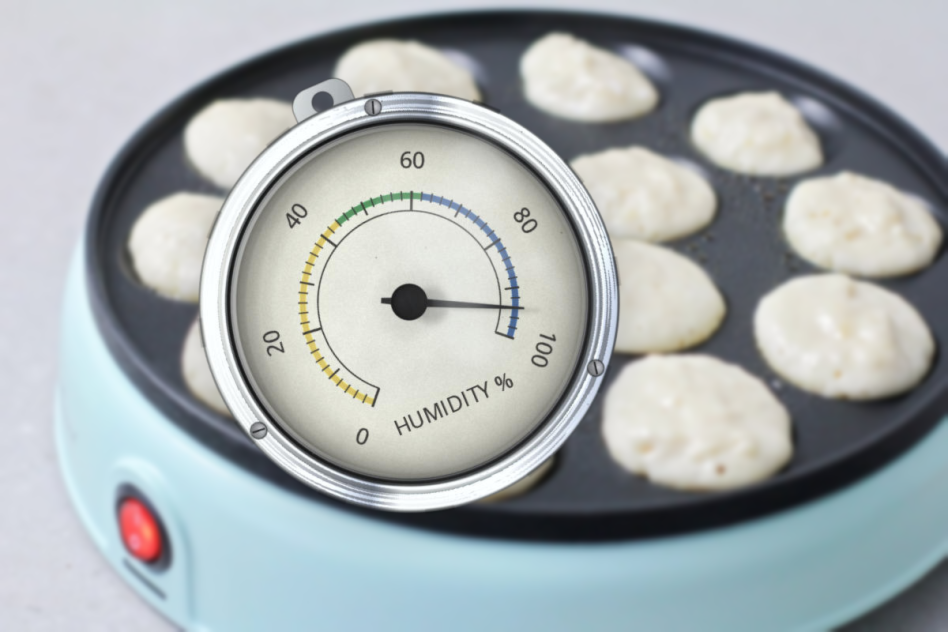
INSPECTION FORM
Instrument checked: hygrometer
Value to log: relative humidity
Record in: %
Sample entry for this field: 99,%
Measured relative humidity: 94,%
